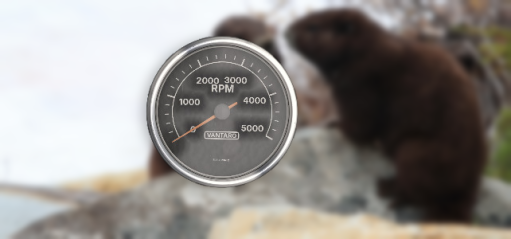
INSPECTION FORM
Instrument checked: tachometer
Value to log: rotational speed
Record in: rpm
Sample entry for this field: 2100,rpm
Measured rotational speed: 0,rpm
